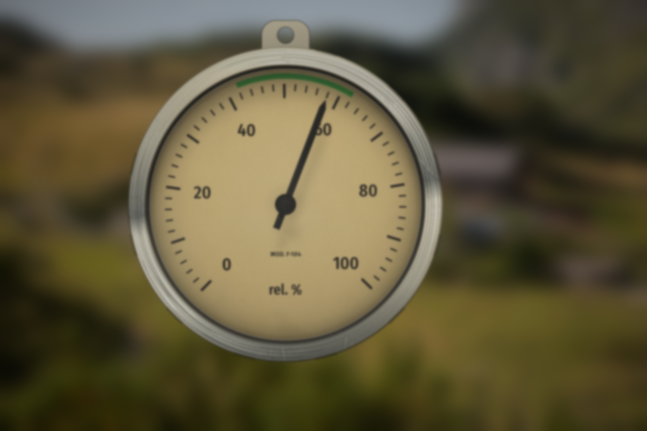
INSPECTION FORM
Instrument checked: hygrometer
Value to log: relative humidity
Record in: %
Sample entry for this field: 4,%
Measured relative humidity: 58,%
